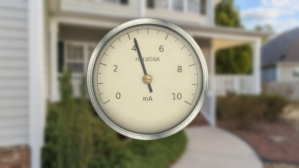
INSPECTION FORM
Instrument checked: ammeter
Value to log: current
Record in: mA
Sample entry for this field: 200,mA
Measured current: 4.25,mA
